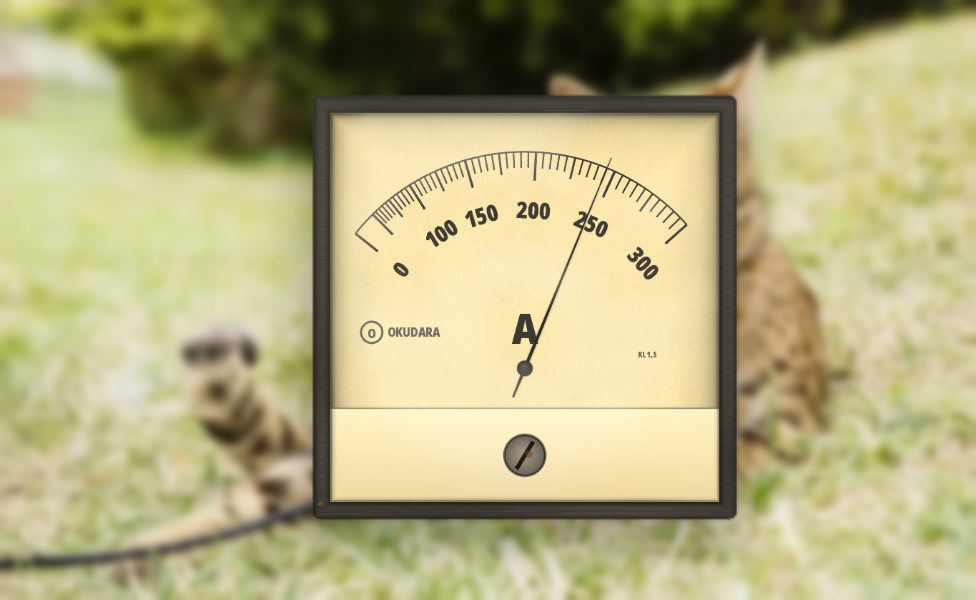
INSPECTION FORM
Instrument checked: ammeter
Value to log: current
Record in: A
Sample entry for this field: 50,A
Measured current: 245,A
